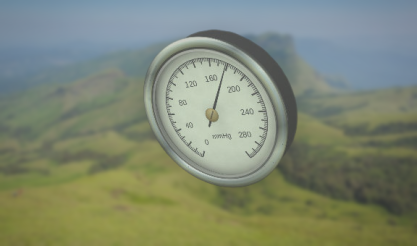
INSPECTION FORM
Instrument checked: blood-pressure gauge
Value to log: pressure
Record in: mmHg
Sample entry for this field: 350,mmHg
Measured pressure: 180,mmHg
